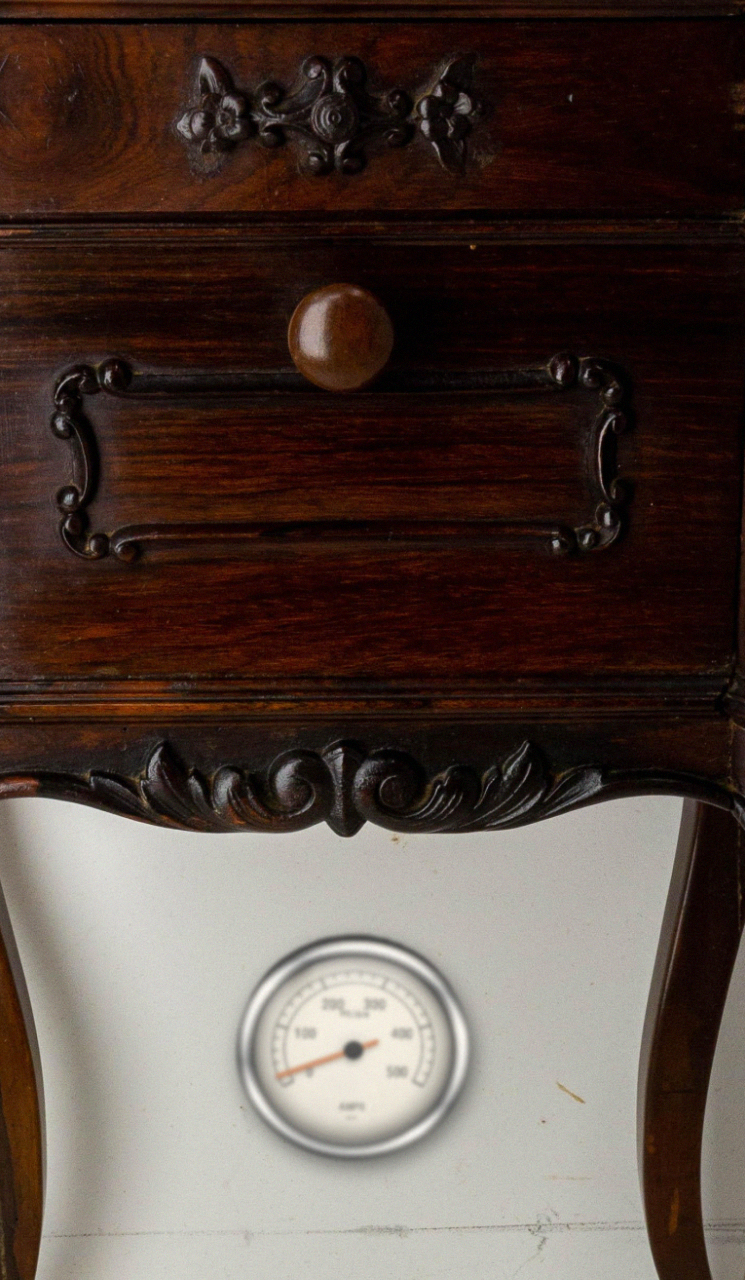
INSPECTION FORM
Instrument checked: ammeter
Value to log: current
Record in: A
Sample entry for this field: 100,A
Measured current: 20,A
